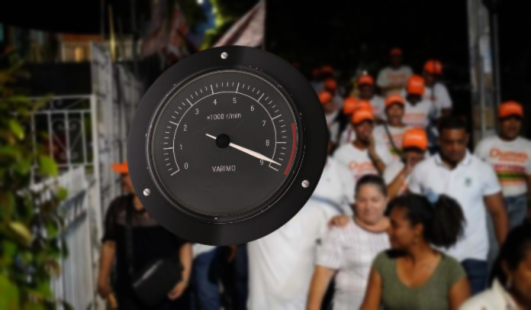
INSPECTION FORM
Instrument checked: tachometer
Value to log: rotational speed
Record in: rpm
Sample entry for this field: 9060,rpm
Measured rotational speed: 8800,rpm
